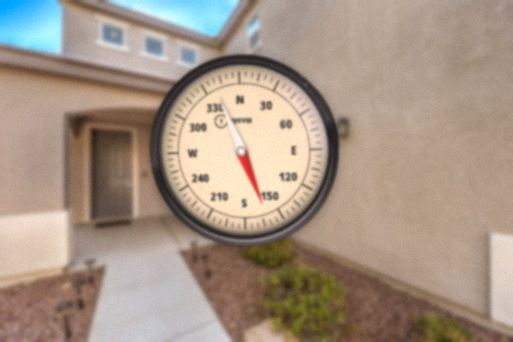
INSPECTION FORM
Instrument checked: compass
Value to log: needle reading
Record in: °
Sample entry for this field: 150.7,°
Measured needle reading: 160,°
